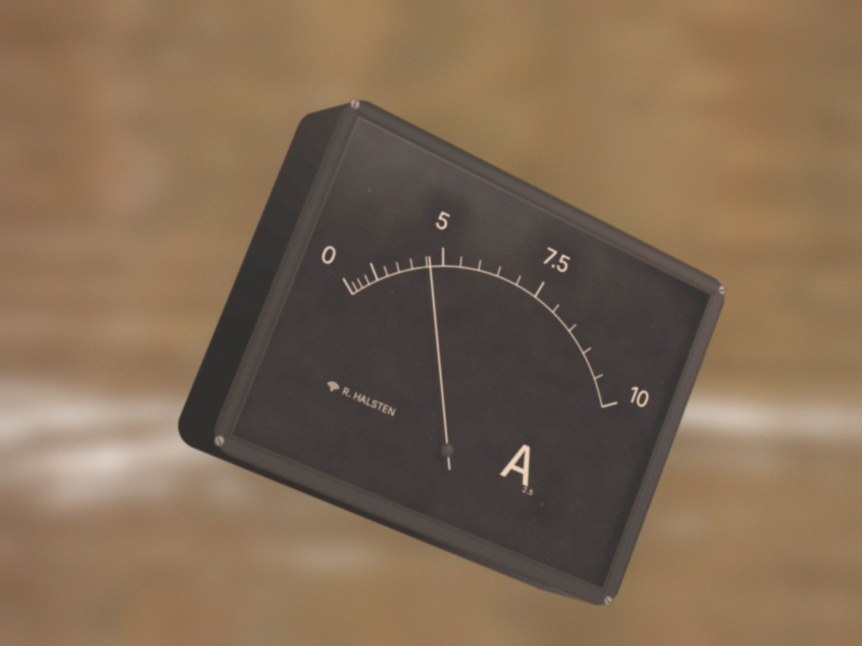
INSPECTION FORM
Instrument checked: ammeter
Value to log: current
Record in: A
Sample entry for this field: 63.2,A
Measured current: 4.5,A
